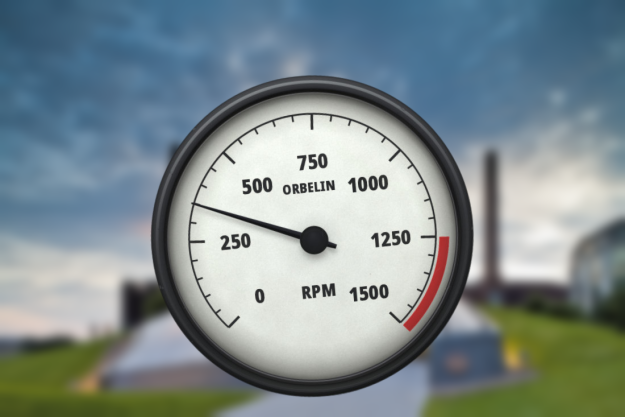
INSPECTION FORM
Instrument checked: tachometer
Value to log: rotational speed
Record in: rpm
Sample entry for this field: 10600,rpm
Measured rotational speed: 350,rpm
